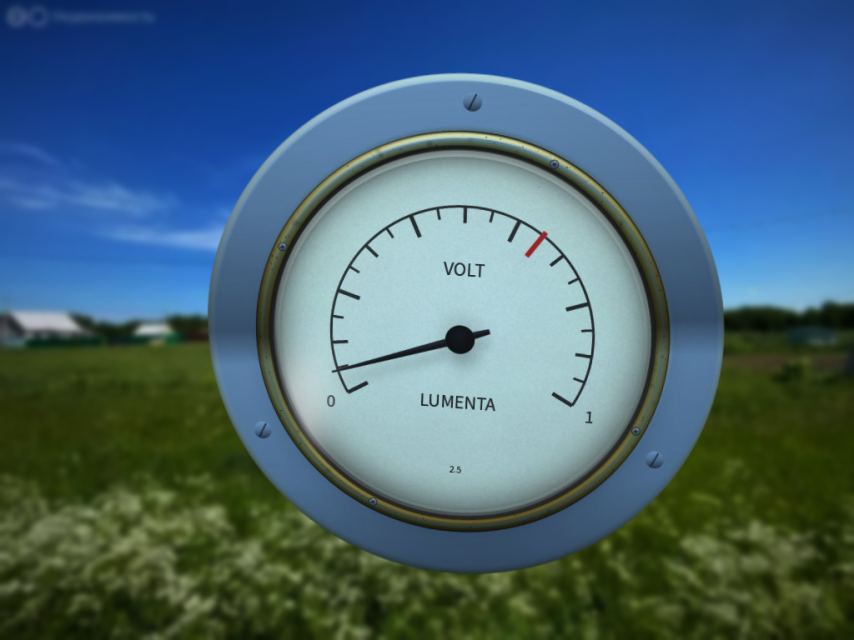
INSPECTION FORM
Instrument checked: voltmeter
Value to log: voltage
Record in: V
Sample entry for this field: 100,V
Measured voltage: 0.05,V
